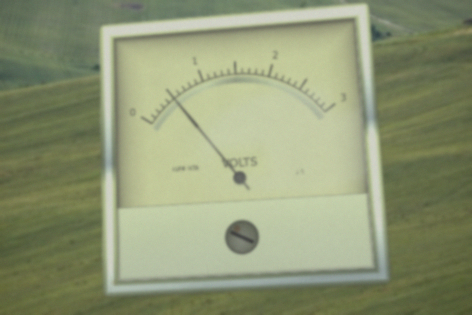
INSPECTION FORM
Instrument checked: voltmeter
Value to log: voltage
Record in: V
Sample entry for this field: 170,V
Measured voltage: 0.5,V
